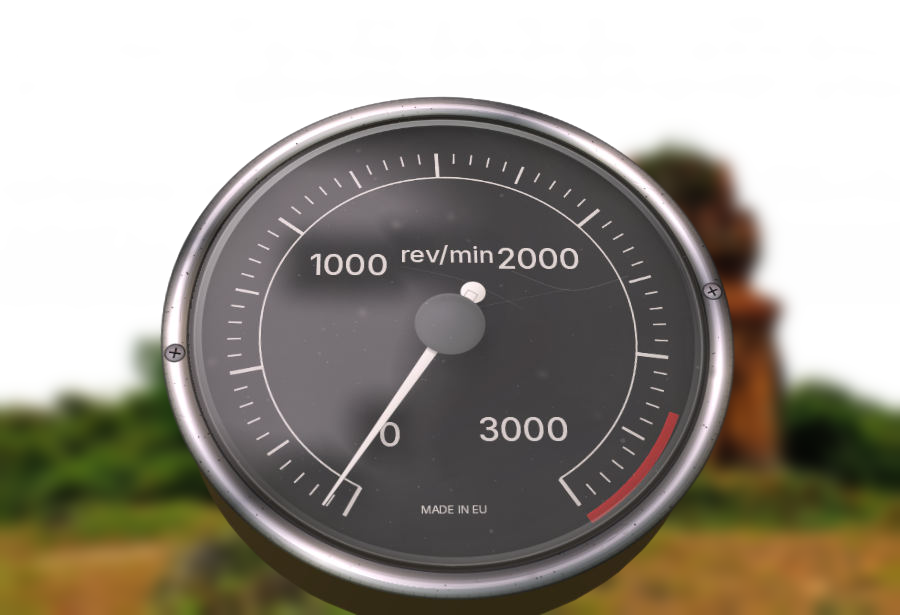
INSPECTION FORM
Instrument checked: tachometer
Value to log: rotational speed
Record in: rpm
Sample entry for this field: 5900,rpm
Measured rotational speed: 50,rpm
